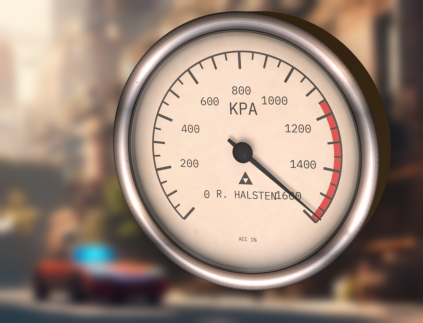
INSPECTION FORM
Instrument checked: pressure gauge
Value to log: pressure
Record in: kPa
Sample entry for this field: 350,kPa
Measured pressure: 1575,kPa
